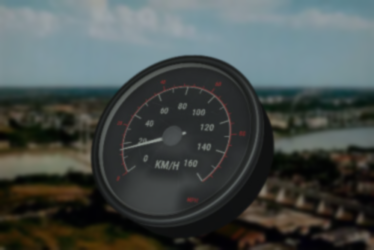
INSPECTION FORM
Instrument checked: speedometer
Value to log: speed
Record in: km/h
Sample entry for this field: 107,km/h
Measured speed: 15,km/h
